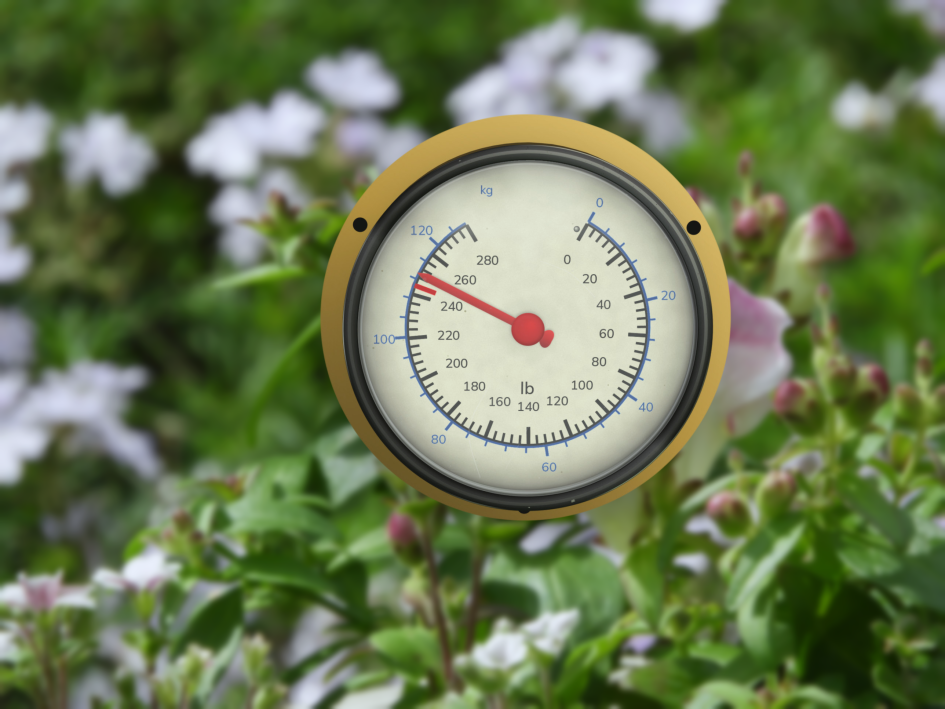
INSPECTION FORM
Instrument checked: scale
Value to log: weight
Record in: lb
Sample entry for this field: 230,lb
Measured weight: 250,lb
